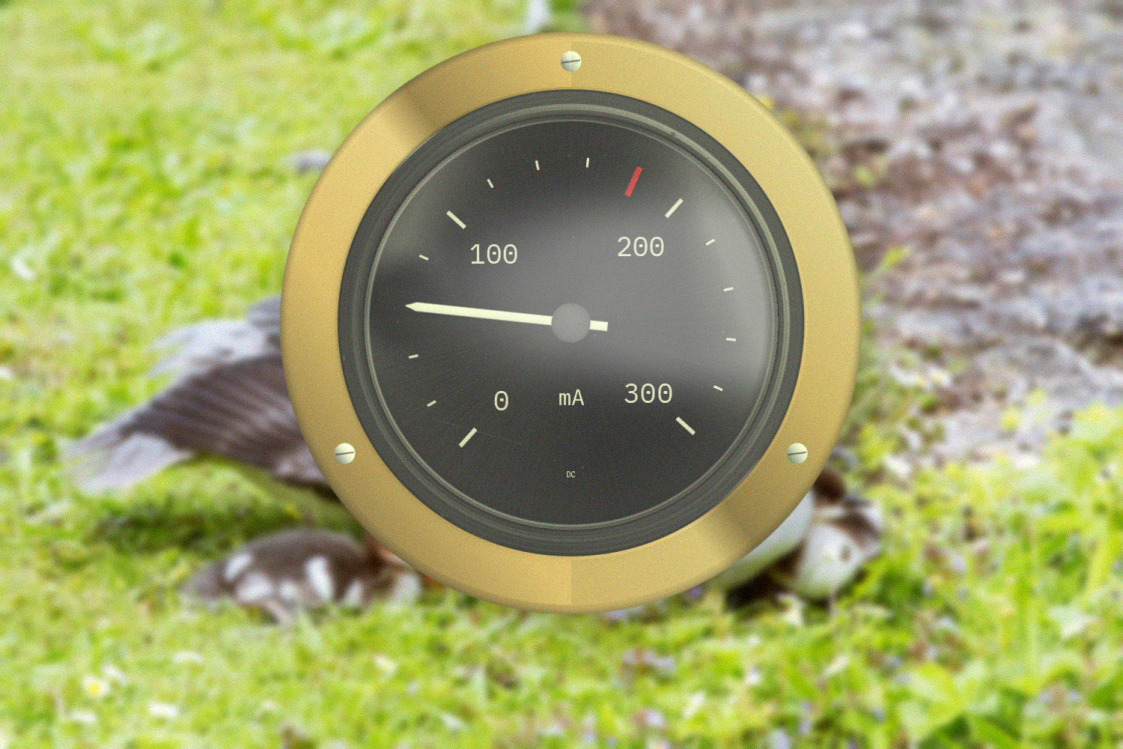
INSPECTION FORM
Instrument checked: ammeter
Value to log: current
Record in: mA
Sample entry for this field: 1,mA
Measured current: 60,mA
